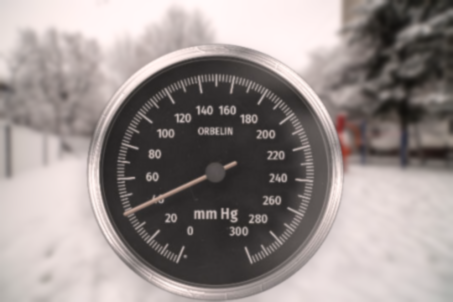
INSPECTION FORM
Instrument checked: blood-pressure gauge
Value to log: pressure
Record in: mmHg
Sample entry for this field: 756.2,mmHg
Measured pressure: 40,mmHg
